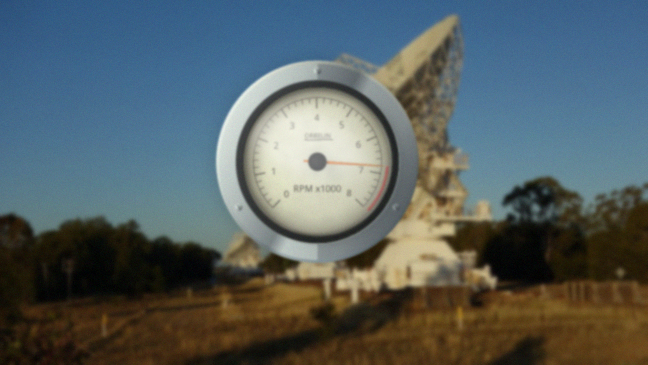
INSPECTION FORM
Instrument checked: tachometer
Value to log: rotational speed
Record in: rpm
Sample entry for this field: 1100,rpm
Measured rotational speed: 6800,rpm
